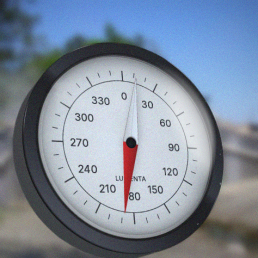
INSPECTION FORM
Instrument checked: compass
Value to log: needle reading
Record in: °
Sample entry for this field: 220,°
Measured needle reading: 190,°
